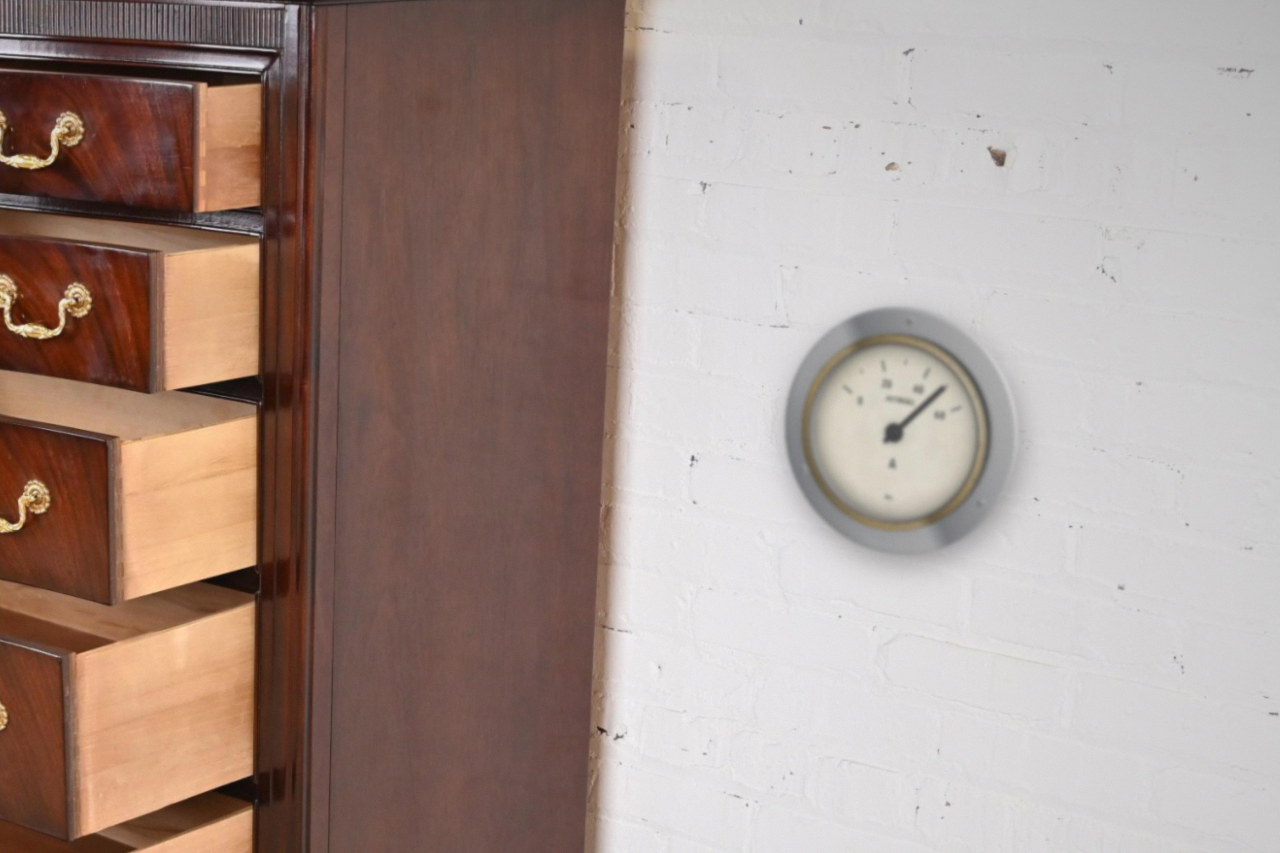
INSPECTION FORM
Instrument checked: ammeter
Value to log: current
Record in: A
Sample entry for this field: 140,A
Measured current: 50,A
